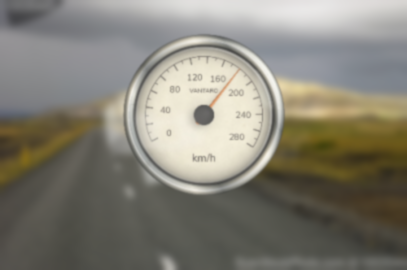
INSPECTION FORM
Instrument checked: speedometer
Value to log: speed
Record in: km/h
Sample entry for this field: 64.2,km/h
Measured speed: 180,km/h
